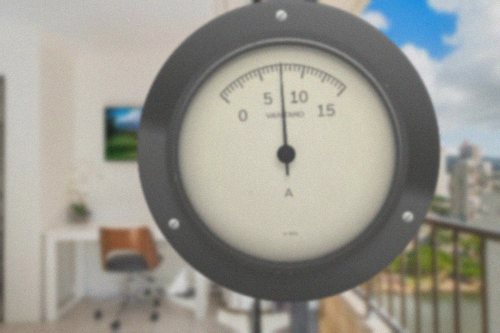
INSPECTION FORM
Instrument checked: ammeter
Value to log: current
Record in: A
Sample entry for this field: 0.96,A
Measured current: 7.5,A
